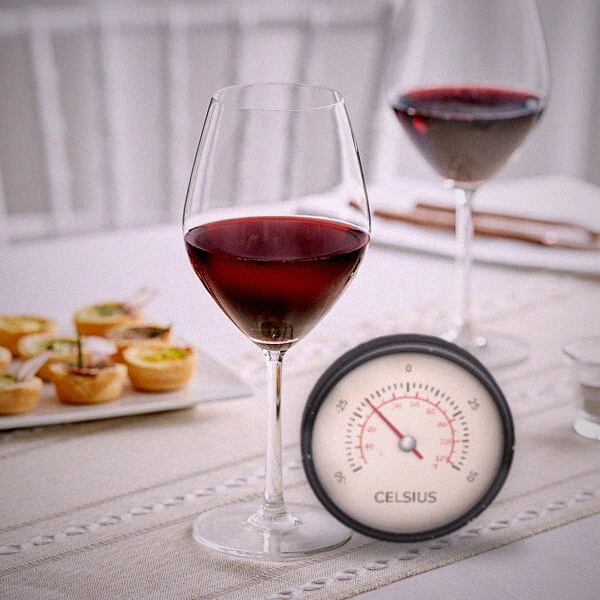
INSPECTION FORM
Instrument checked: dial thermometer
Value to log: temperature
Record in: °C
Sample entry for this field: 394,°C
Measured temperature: -17.5,°C
